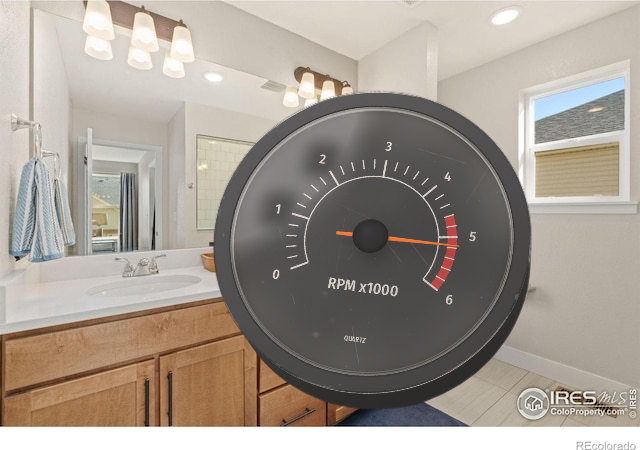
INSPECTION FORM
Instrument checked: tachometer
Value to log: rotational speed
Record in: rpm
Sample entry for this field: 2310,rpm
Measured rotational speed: 5200,rpm
